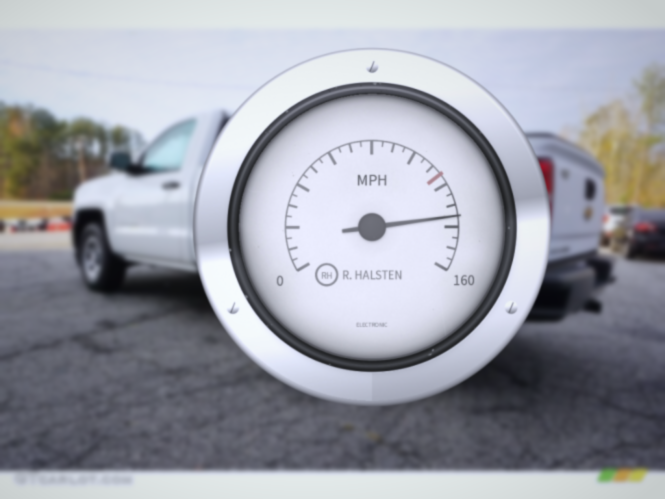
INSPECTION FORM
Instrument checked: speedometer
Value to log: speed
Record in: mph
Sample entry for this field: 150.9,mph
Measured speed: 135,mph
